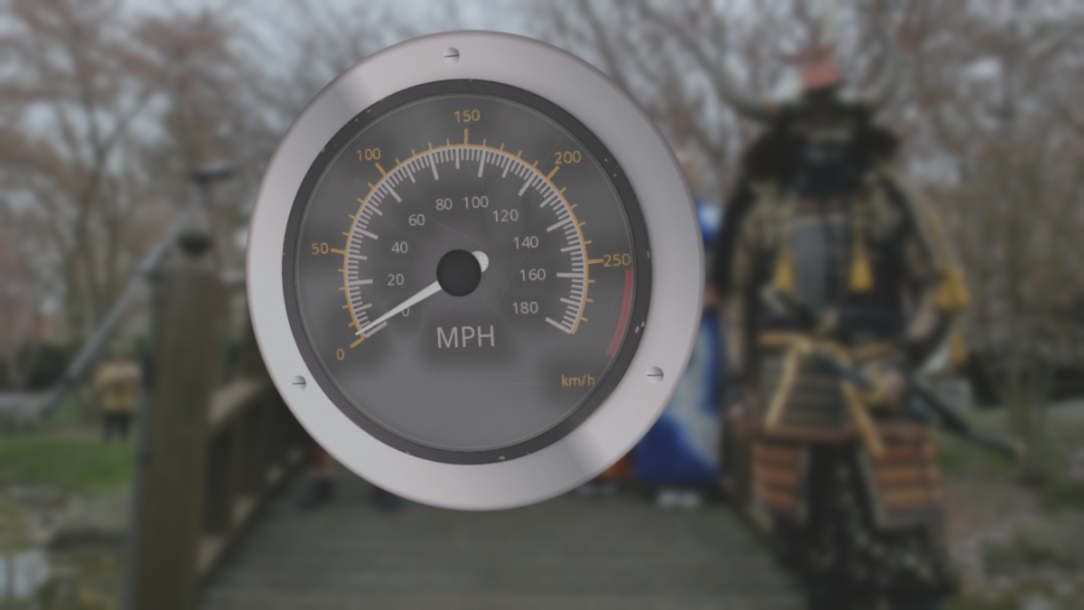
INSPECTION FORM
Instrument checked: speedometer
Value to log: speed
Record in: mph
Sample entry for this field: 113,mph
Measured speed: 2,mph
